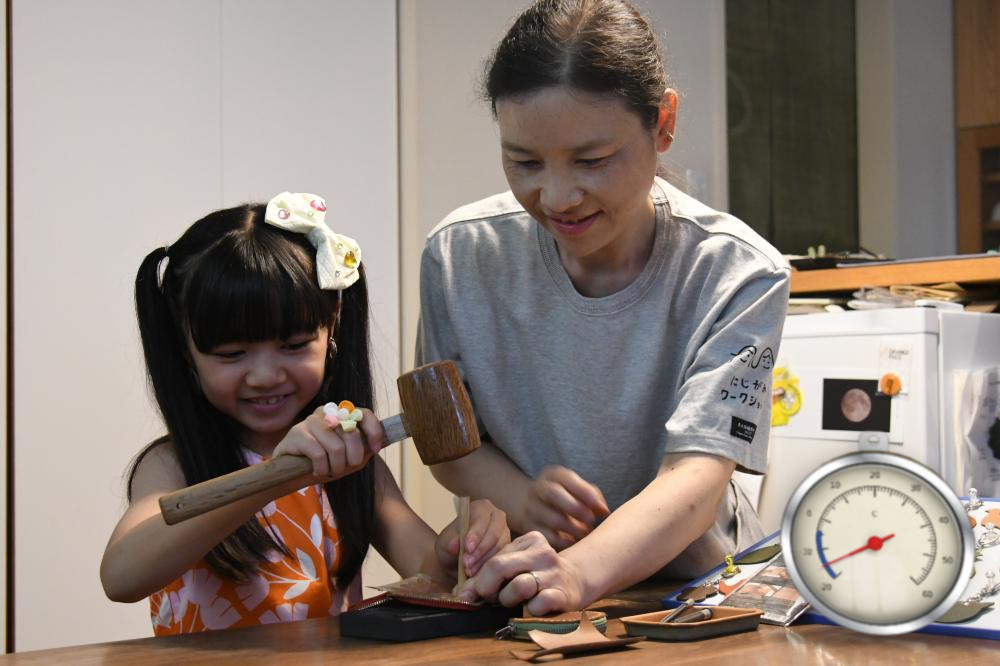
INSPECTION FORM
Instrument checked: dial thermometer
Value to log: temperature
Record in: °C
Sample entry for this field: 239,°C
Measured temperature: -15,°C
